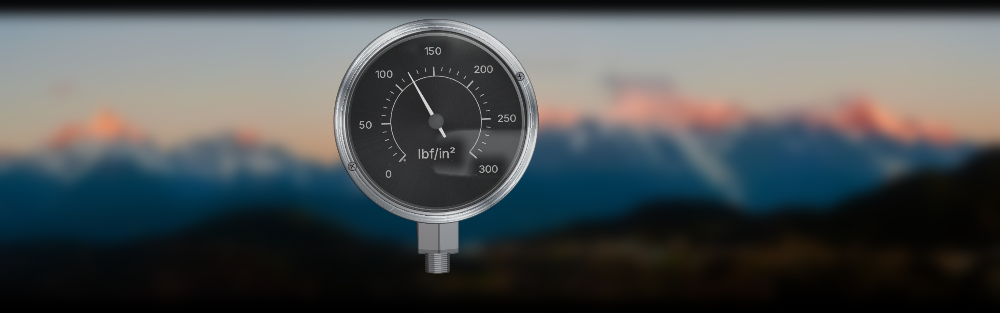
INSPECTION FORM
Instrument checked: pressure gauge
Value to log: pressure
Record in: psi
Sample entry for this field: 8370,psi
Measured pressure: 120,psi
